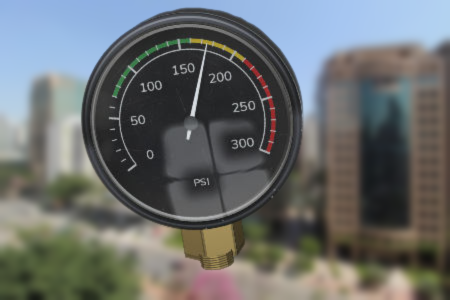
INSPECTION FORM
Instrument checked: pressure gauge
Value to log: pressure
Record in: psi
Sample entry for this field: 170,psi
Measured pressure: 175,psi
